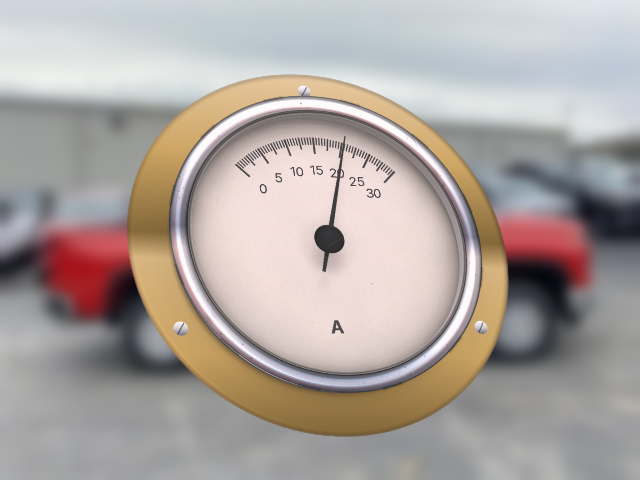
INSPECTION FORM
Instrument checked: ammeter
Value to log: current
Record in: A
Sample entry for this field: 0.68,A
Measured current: 20,A
